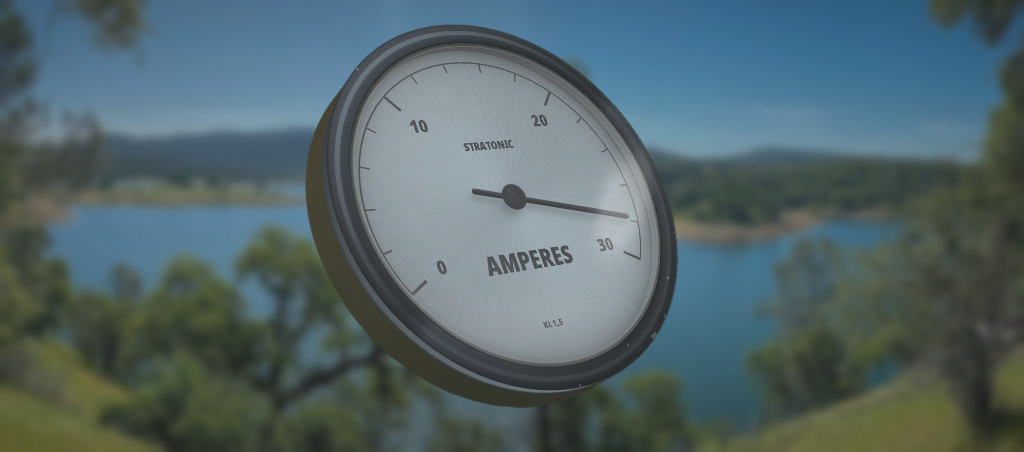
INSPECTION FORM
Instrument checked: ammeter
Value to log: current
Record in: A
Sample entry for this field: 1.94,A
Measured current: 28,A
